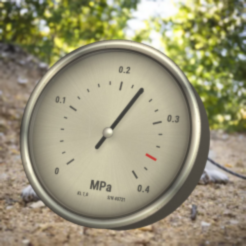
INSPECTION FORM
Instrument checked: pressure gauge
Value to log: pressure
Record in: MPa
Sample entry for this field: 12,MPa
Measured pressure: 0.24,MPa
